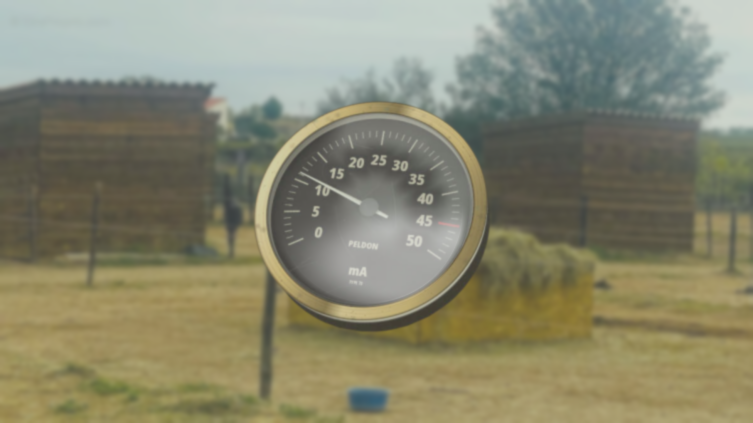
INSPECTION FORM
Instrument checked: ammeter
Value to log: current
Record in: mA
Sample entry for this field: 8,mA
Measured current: 11,mA
